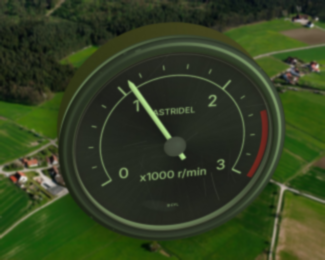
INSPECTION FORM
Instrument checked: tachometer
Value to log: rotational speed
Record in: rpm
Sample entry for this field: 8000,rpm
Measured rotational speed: 1100,rpm
